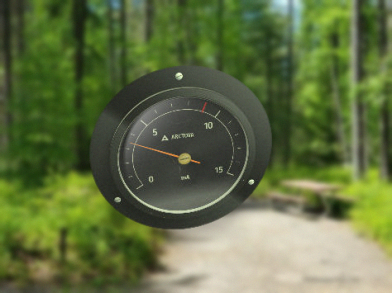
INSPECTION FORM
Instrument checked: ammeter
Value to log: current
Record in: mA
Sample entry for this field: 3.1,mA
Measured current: 3.5,mA
